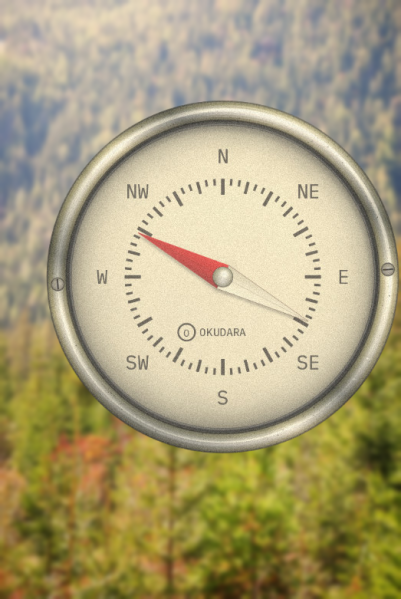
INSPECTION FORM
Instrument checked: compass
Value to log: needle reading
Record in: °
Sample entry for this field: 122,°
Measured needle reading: 297.5,°
